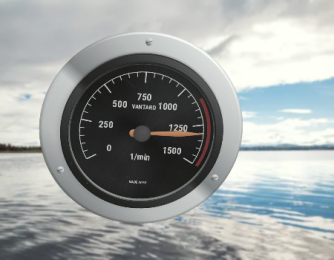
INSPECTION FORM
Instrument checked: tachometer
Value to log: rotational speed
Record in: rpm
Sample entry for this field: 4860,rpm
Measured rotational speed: 1300,rpm
